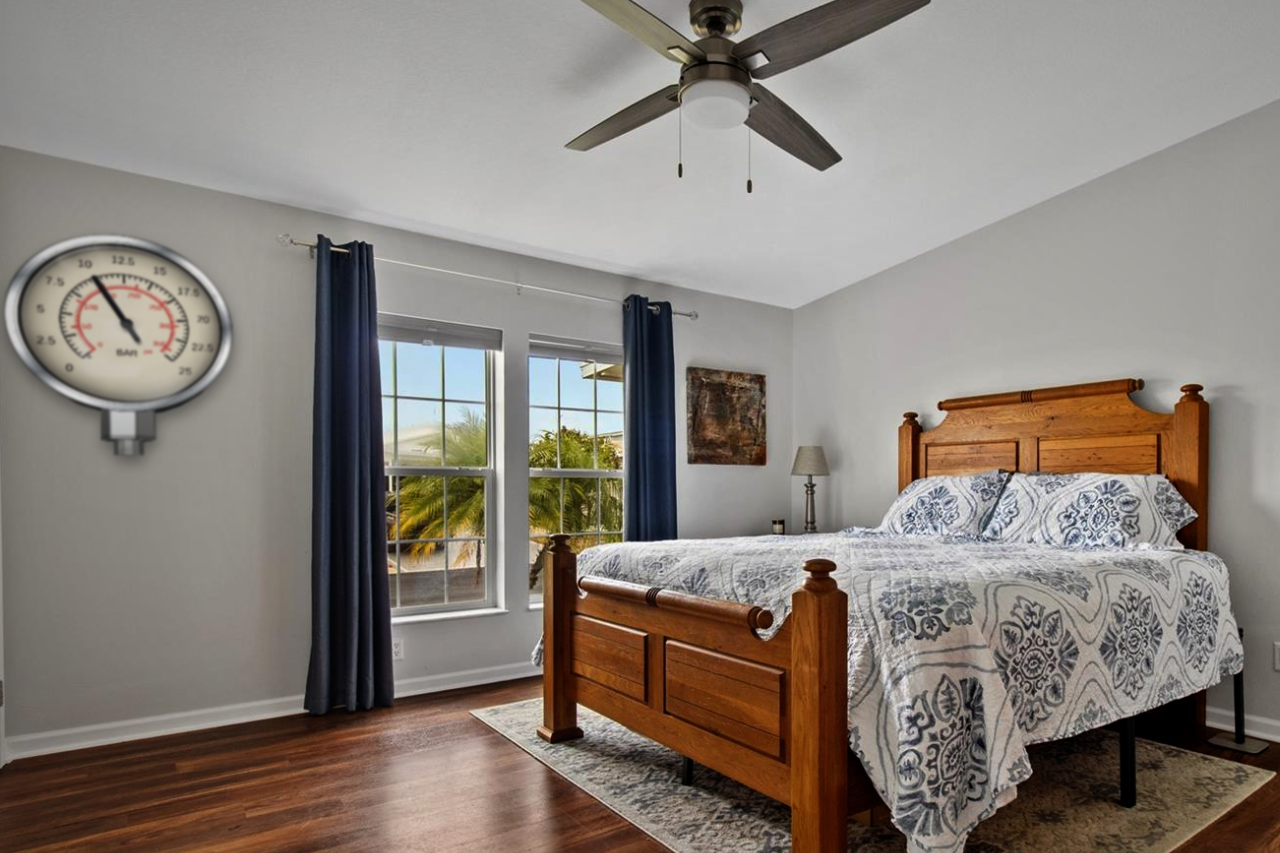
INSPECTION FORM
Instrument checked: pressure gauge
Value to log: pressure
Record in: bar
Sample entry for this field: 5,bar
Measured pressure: 10,bar
